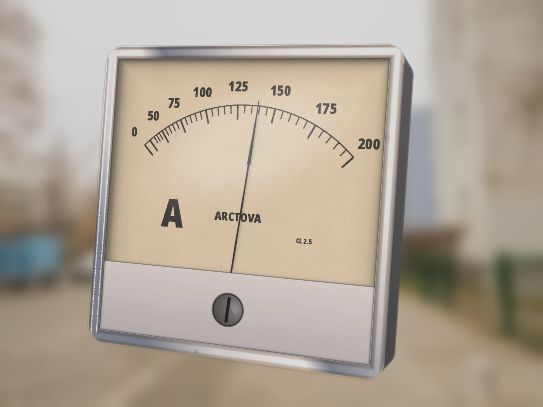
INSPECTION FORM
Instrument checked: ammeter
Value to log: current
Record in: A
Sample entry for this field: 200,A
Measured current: 140,A
